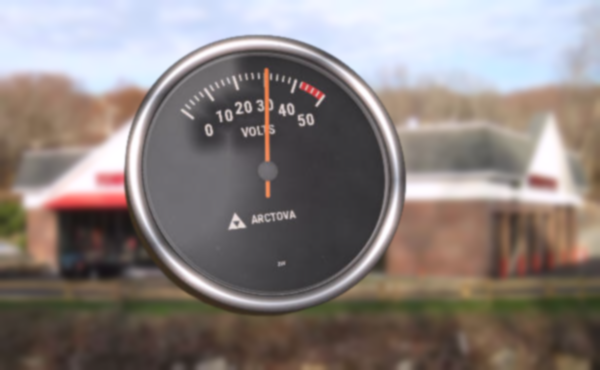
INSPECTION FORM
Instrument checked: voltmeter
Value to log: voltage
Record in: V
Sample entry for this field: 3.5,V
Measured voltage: 30,V
